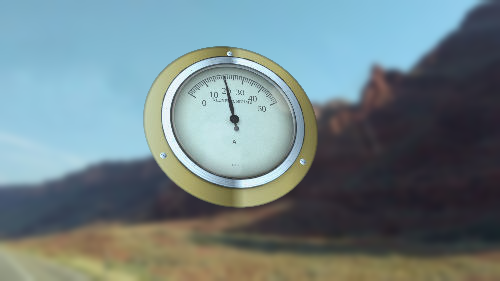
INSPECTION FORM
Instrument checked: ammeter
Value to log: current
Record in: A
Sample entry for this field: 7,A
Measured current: 20,A
